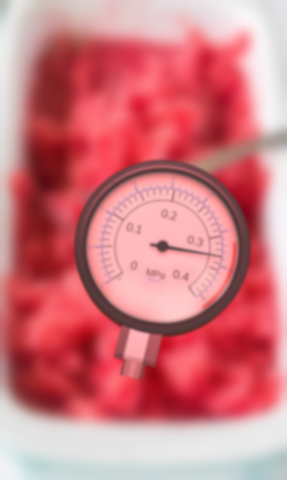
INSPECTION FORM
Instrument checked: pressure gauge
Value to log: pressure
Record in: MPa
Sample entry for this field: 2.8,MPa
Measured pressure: 0.33,MPa
